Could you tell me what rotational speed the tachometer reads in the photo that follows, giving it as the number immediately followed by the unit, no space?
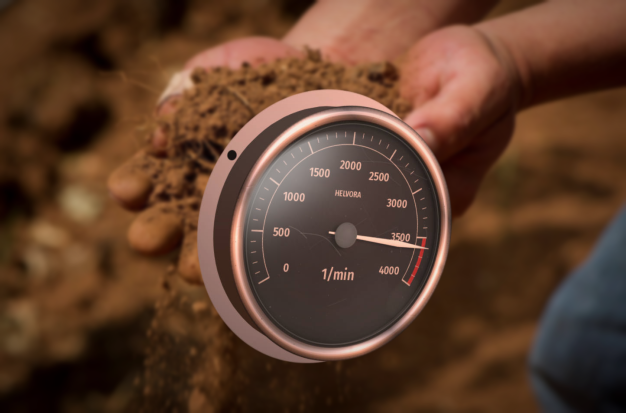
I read 3600rpm
